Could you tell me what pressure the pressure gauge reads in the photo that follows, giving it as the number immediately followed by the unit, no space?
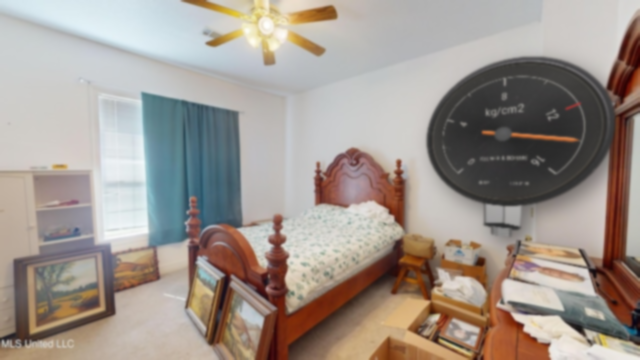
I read 14kg/cm²
